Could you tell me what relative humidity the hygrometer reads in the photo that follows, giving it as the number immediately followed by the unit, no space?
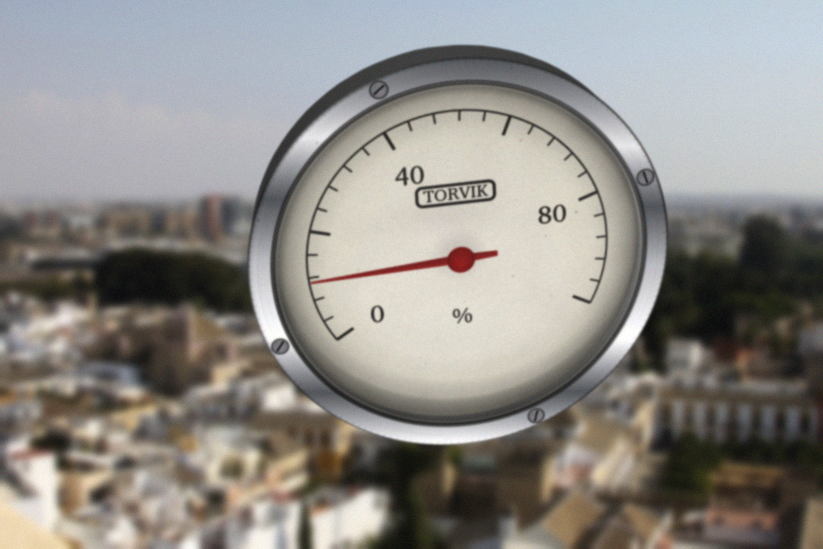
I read 12%
